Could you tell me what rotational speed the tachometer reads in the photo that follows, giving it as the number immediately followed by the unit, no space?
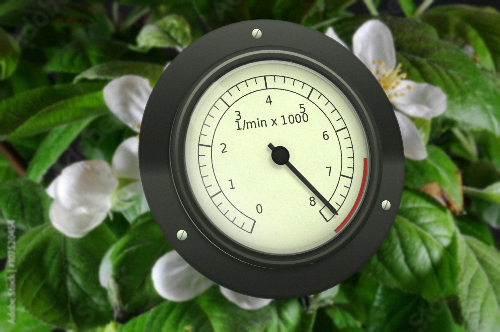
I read 7800rpm
